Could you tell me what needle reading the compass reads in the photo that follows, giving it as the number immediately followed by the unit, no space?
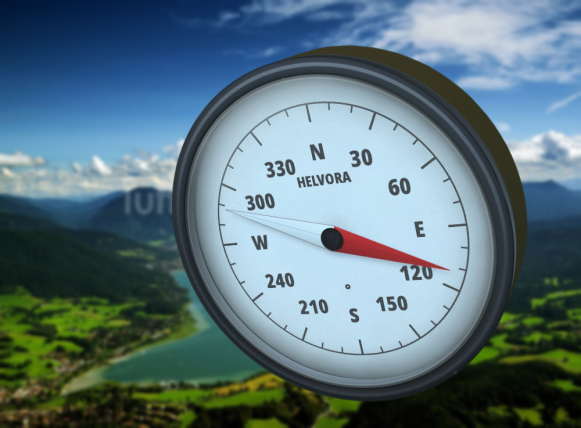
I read 110°
